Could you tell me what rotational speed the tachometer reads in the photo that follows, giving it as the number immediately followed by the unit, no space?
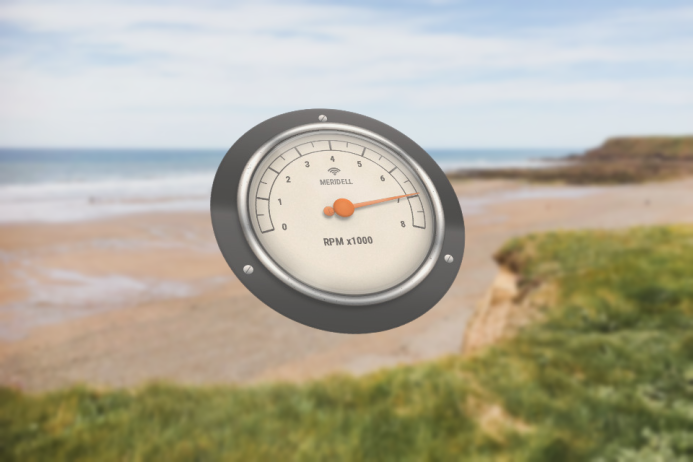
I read 7000rpm
